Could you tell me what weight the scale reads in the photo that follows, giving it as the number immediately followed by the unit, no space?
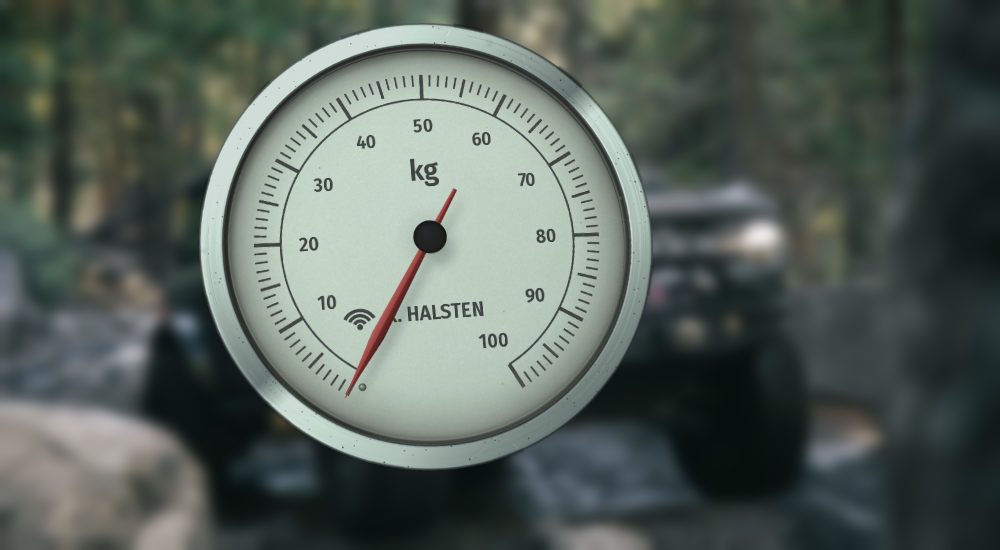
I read 0kg
